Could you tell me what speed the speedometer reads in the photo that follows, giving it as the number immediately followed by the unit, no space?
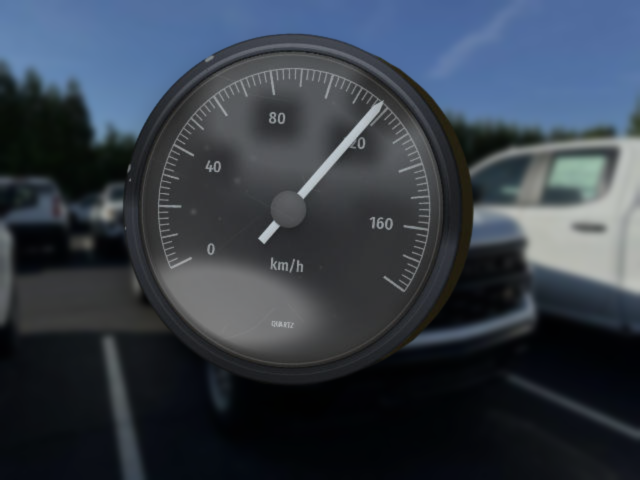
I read 118km/h
